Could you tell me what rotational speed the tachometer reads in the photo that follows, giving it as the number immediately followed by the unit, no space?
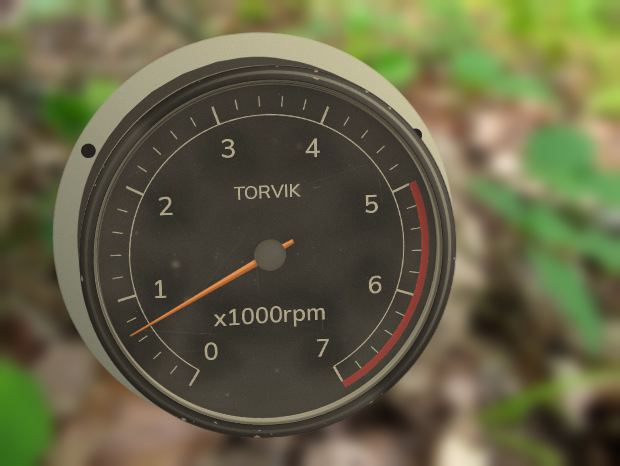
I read 700rpm
